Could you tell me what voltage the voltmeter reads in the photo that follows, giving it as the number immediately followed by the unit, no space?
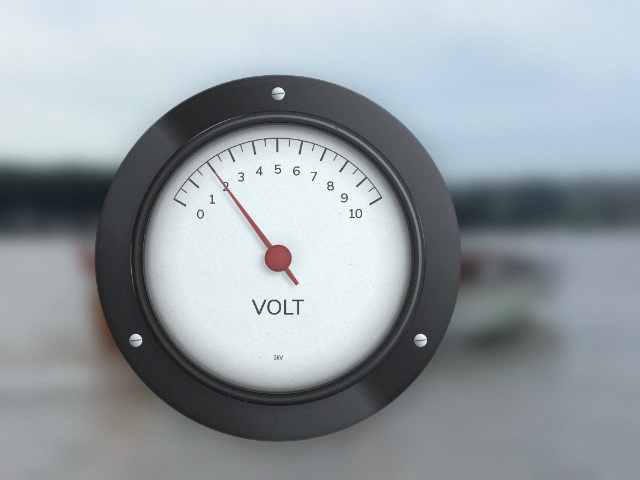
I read 2V
